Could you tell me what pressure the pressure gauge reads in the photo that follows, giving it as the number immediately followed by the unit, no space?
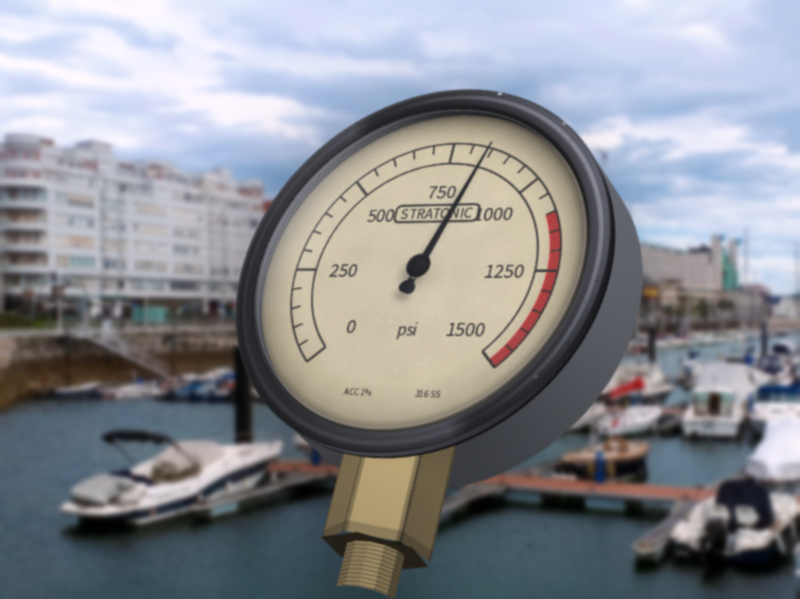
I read 850psi
